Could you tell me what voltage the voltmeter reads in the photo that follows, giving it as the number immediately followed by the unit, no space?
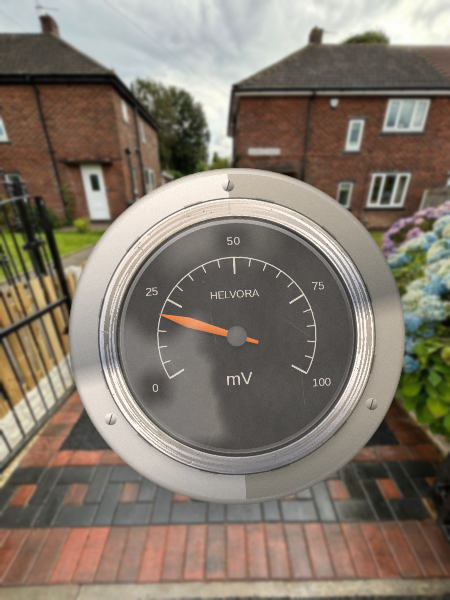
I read 20mV
